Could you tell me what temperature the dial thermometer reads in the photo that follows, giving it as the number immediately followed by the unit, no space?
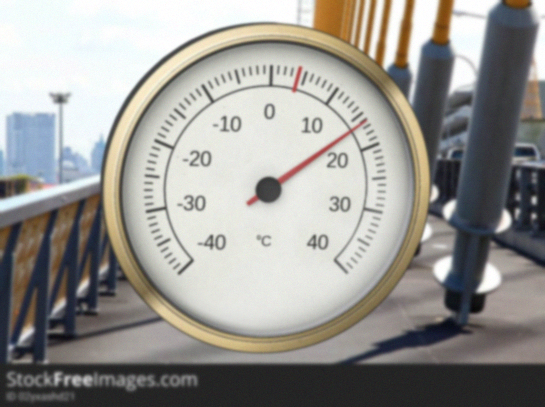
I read 16°C
